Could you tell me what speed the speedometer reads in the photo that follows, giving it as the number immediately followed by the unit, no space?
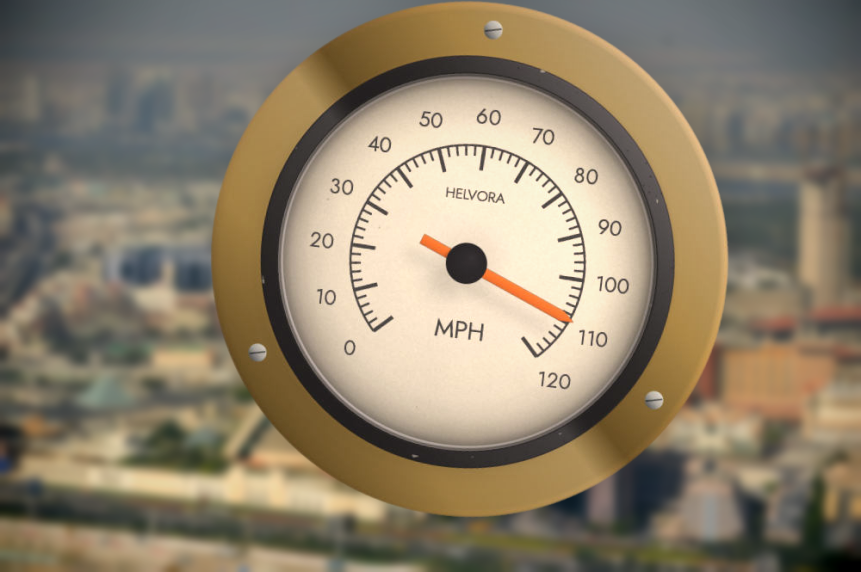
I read 109mph
